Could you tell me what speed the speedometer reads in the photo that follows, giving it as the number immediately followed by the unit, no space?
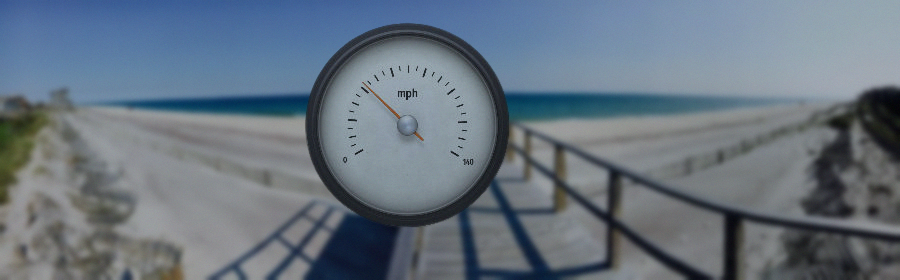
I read 42.5mph
